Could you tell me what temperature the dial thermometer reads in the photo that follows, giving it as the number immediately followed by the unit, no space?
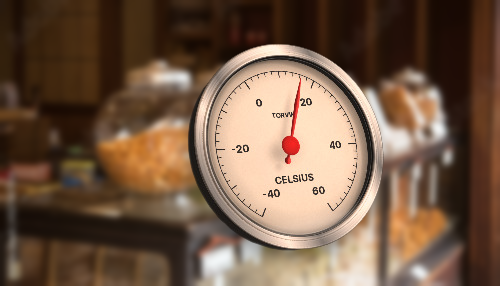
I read 16°C
